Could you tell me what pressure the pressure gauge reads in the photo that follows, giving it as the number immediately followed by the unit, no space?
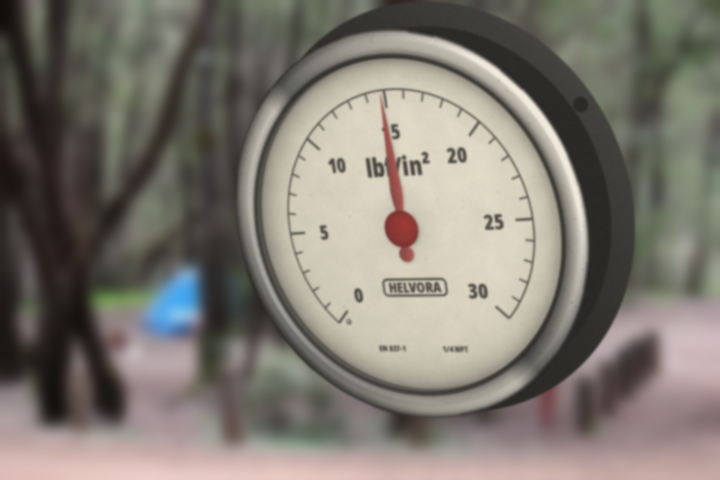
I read 15psi
